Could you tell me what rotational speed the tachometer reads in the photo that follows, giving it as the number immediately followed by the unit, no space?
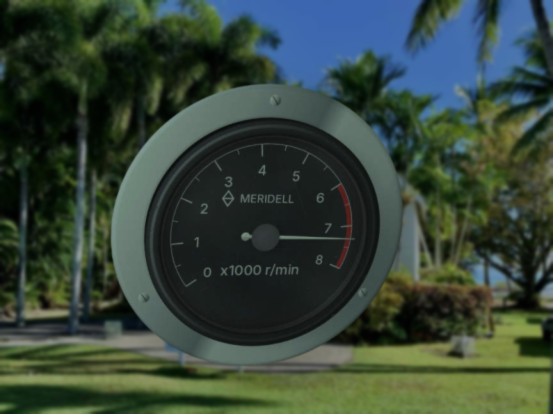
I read 7250rpm
